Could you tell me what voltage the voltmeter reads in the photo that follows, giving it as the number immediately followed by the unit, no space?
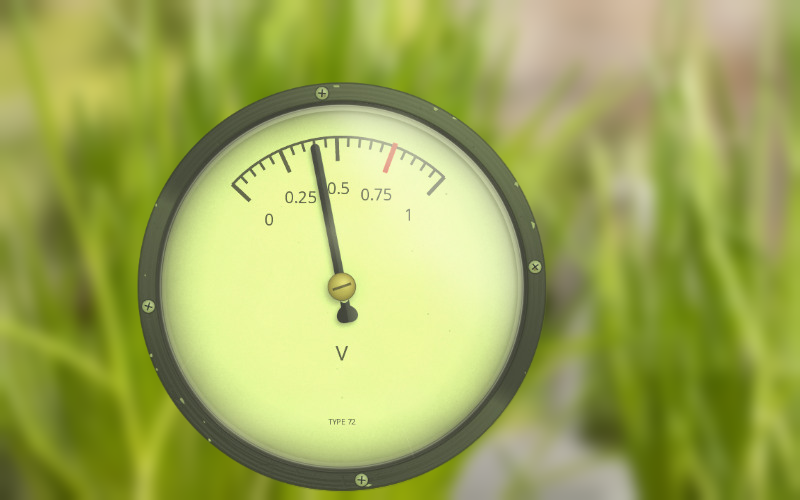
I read 0.4V
